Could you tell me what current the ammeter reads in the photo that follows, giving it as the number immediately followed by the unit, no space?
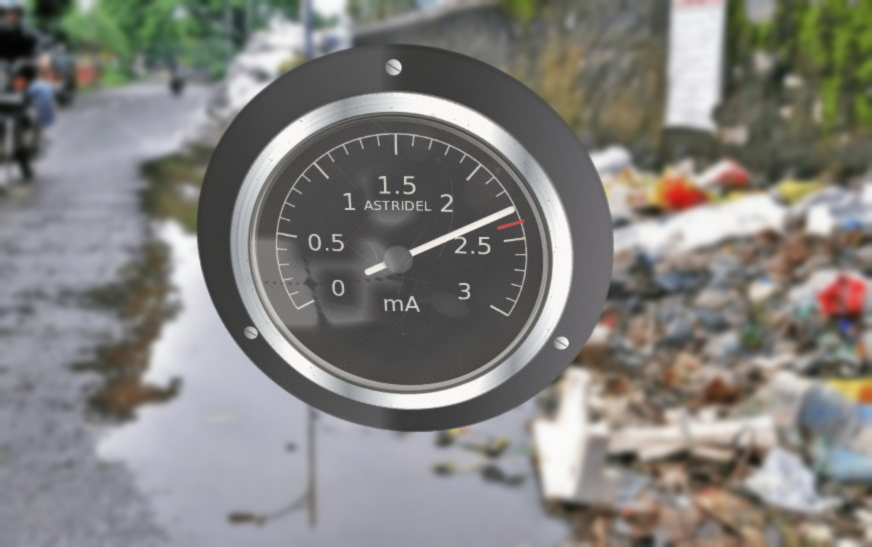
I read 2.3mA
